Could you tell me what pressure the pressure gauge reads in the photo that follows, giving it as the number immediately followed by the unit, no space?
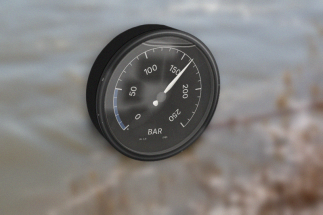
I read 160bar
